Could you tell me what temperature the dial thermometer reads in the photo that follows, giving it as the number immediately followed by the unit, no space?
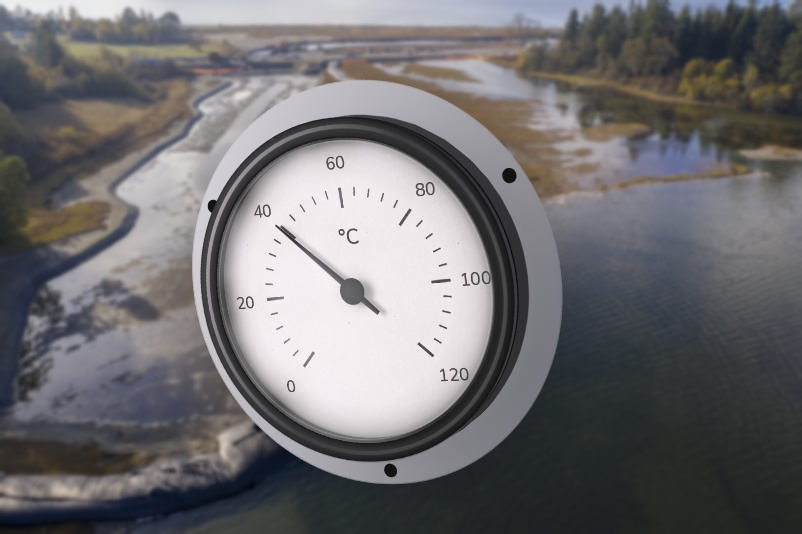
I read 40°C
